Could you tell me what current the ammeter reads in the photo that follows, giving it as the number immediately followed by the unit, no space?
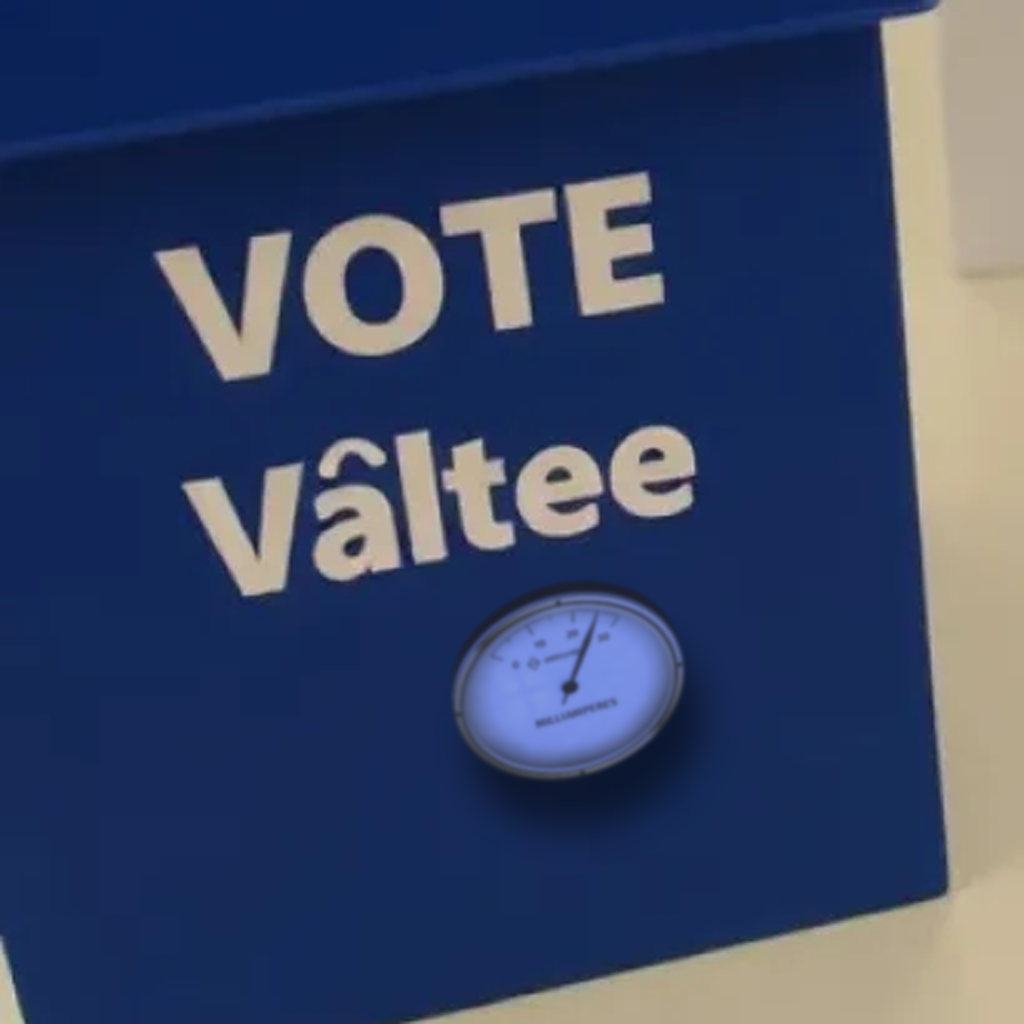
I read 25mA
